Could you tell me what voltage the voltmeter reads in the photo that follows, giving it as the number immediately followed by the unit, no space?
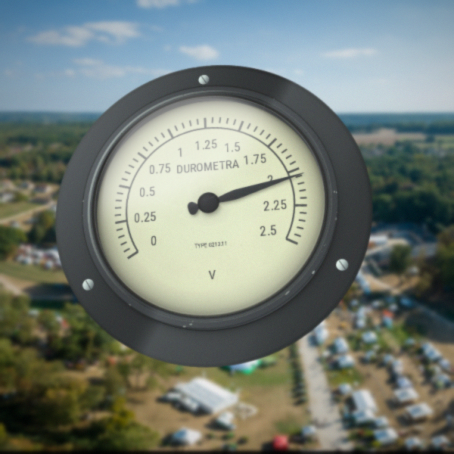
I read 2.05V
